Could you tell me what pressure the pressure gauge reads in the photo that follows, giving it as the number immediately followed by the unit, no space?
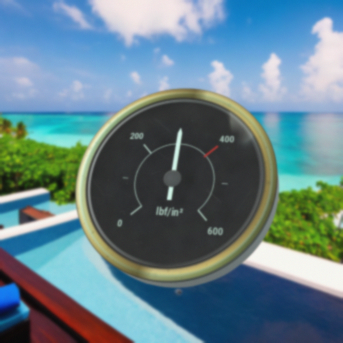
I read 300psi
